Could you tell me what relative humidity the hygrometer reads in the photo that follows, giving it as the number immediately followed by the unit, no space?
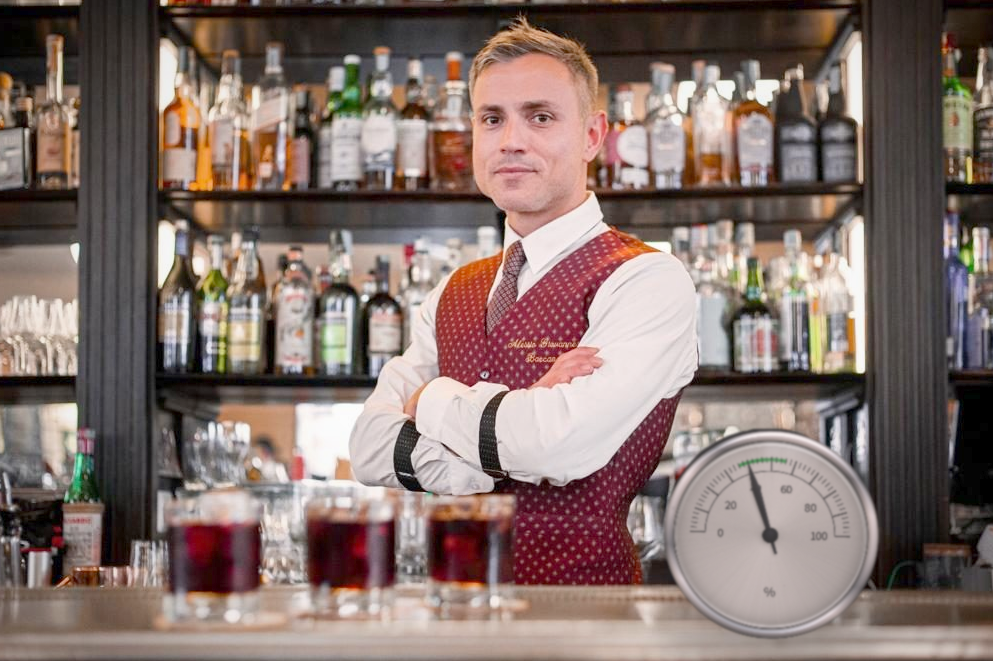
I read 40%
